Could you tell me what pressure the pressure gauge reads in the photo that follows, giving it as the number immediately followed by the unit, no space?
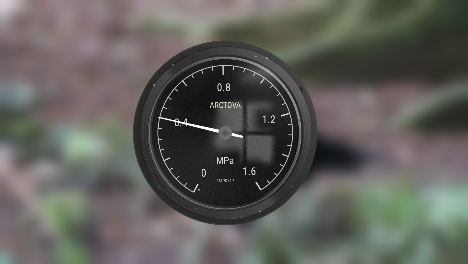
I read 0.4MPa
